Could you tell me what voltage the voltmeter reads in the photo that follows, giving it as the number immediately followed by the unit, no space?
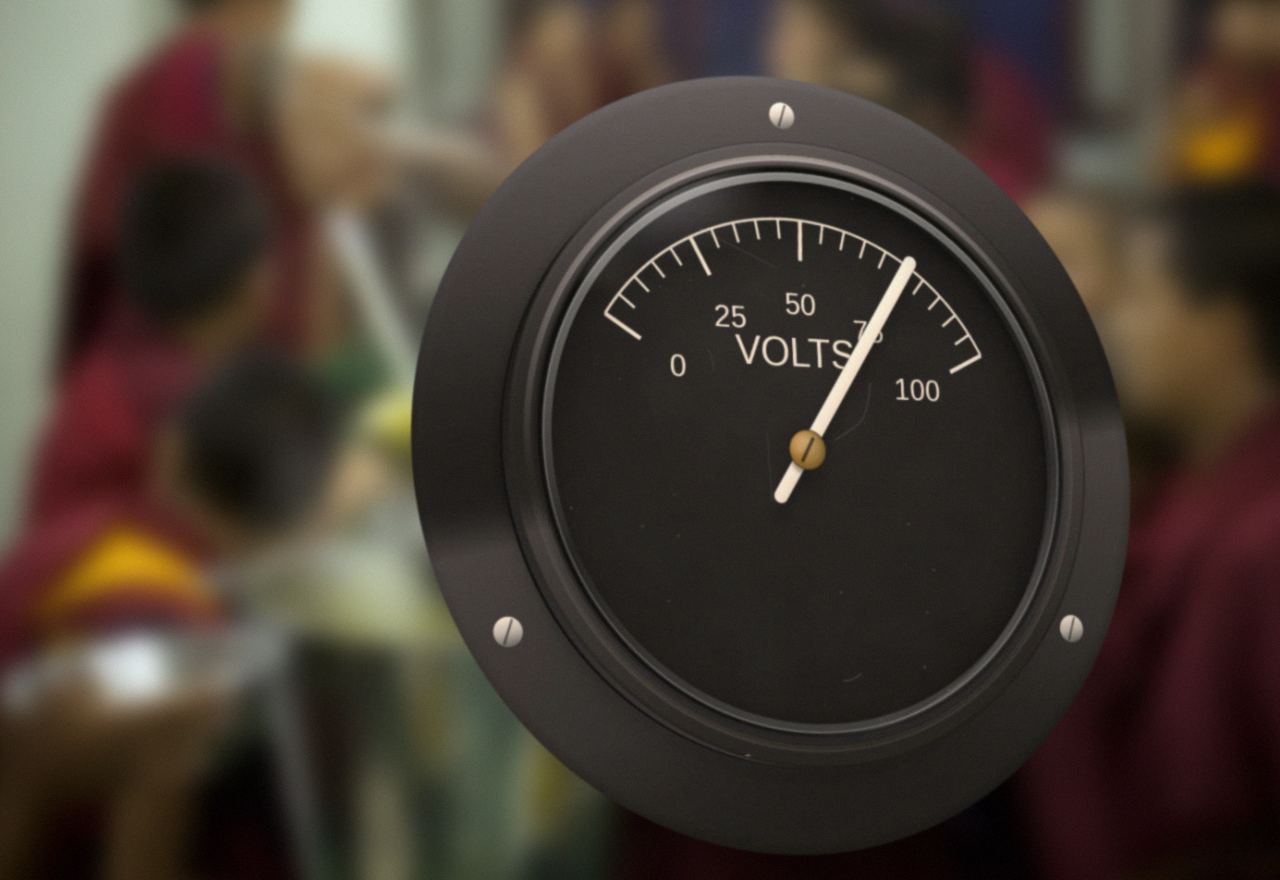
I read 75V
